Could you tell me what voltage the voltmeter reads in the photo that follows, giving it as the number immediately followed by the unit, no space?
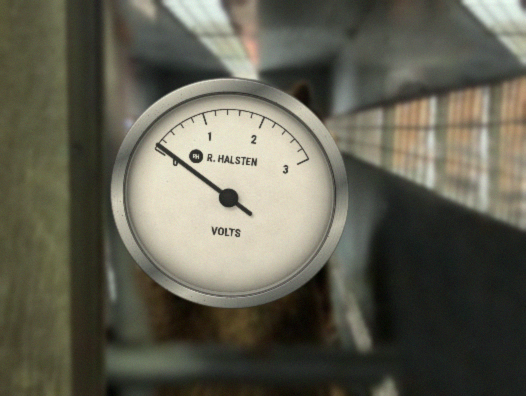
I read 0.1V
